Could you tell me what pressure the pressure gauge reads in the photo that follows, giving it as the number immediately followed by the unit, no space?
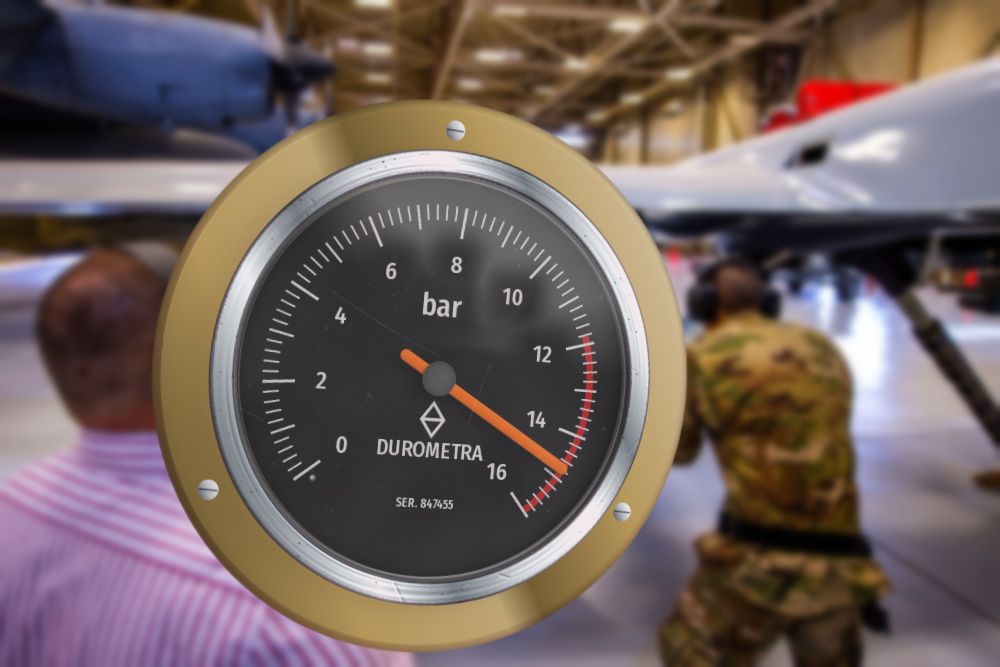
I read 14.8bar
